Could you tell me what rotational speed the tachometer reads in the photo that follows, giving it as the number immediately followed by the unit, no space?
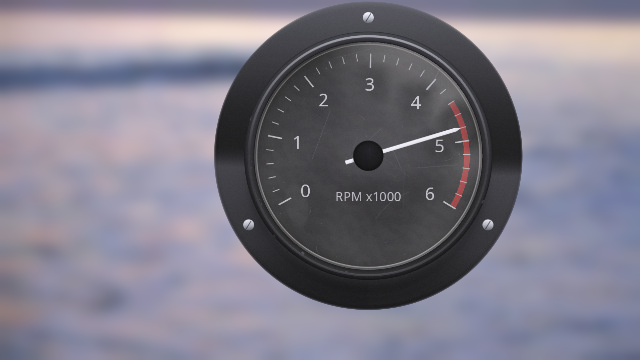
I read 4800rpm
